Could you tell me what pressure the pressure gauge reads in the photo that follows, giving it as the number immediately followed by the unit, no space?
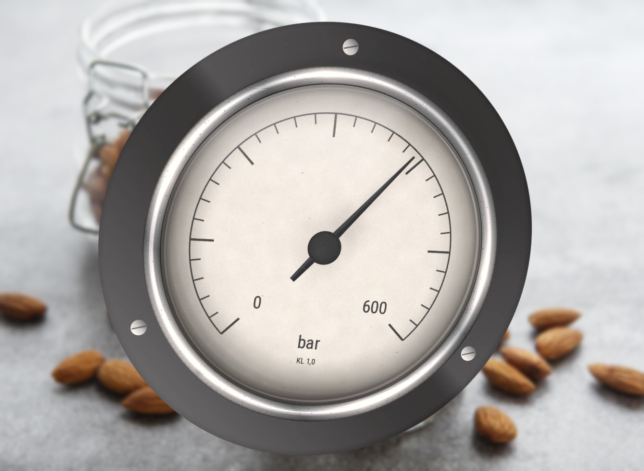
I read 390bar
